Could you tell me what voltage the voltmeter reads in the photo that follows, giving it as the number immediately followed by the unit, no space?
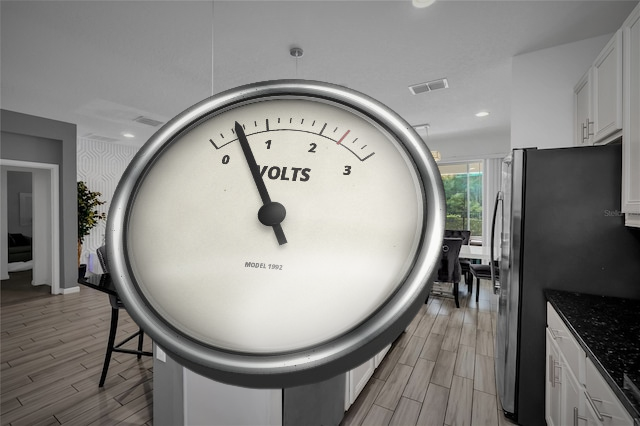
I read 0.5V
